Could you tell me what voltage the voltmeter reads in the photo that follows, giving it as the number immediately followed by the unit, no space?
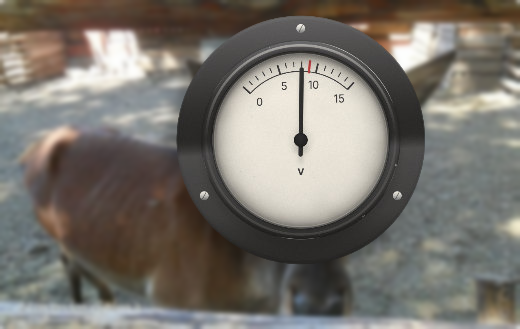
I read 8V
